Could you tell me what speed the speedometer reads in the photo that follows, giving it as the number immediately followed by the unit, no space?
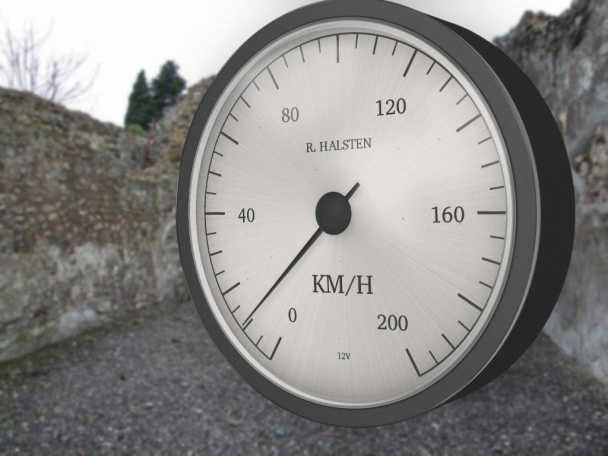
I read 10km/h
